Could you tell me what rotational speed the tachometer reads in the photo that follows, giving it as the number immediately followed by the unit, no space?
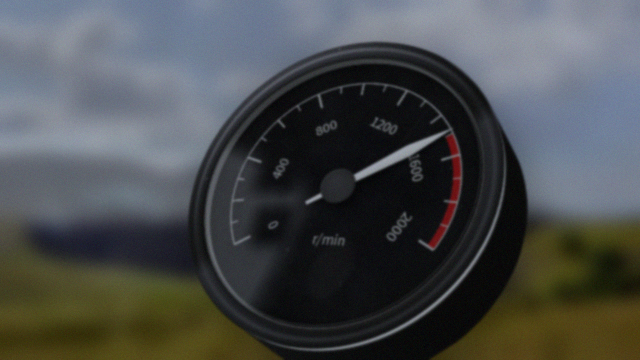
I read 1500rpm
